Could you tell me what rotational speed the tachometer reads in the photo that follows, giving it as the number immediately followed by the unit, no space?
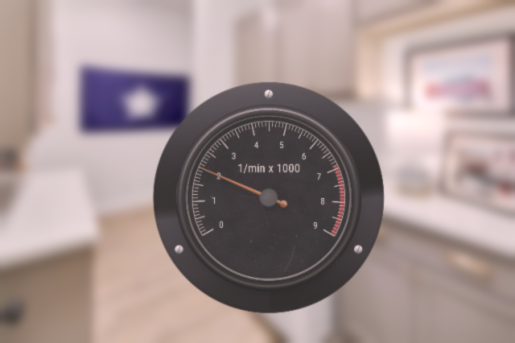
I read 2000rpm
